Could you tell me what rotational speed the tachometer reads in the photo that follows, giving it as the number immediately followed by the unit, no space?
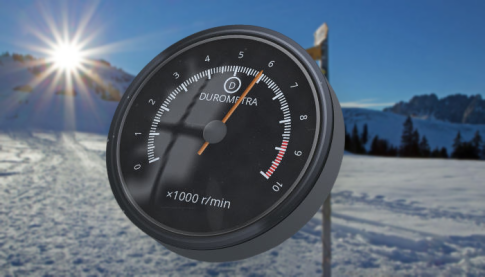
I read 6000rpm
